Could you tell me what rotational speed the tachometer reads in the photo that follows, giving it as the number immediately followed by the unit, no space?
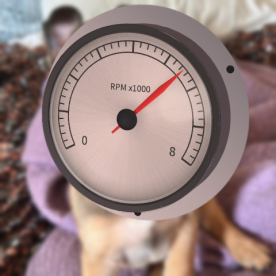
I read 5500rpm
